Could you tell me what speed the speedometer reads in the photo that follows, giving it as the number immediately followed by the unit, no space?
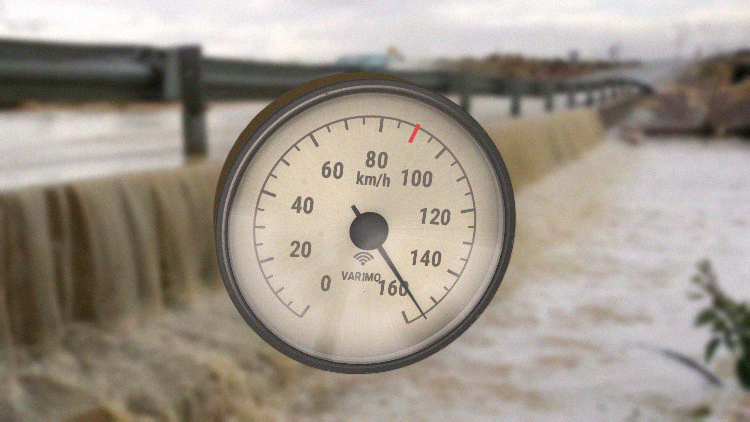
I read 155km/h
